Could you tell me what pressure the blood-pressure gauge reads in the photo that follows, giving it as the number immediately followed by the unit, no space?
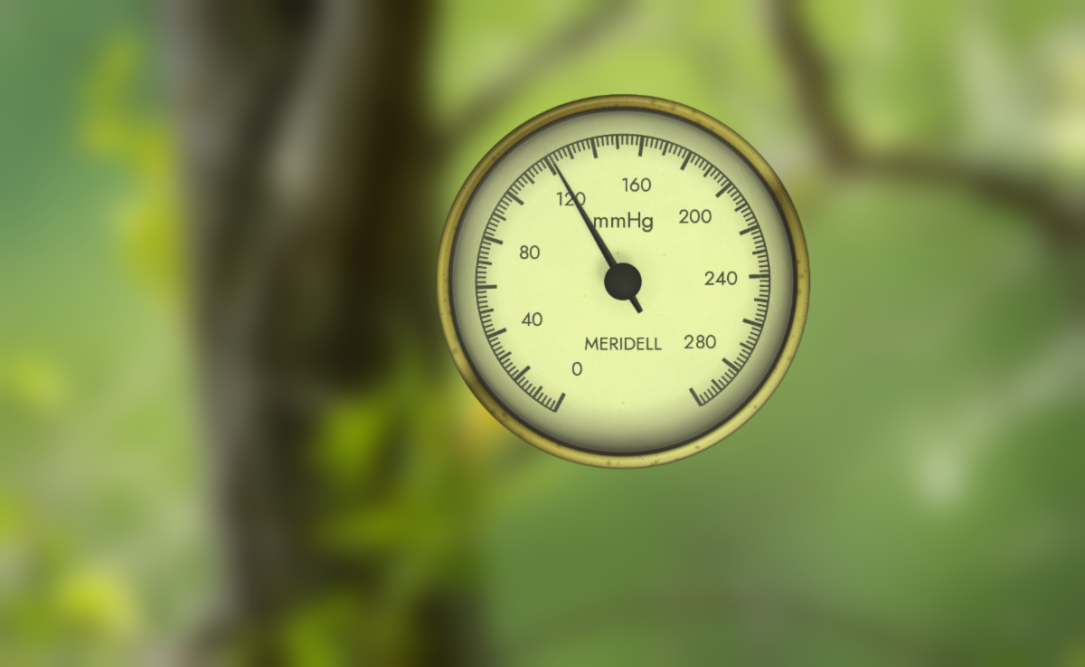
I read 122mmHg
